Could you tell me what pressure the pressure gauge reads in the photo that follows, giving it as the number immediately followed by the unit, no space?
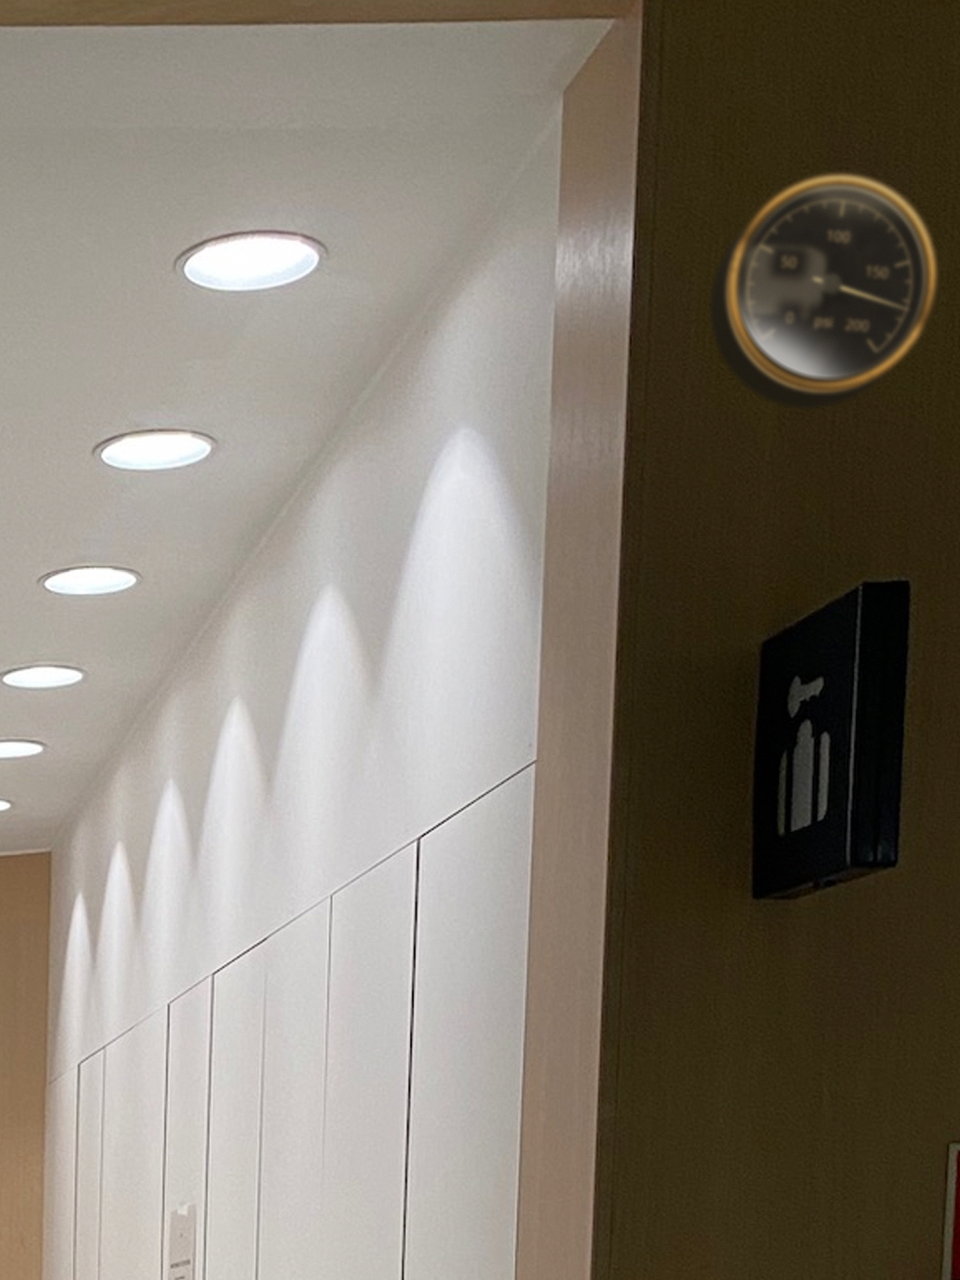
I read 175psi
